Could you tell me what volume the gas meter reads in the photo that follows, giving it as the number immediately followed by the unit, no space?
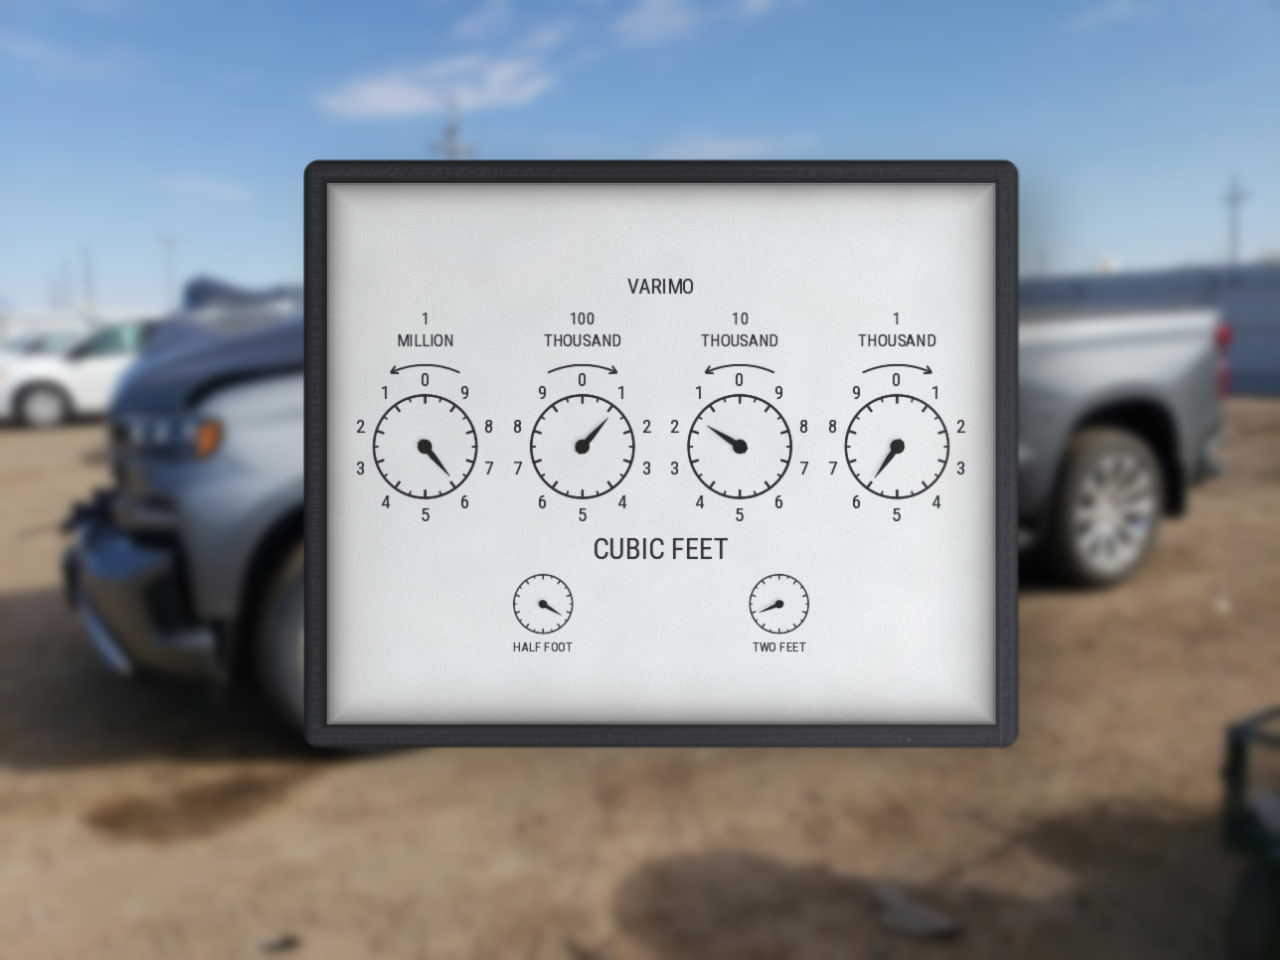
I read 611600ft³
